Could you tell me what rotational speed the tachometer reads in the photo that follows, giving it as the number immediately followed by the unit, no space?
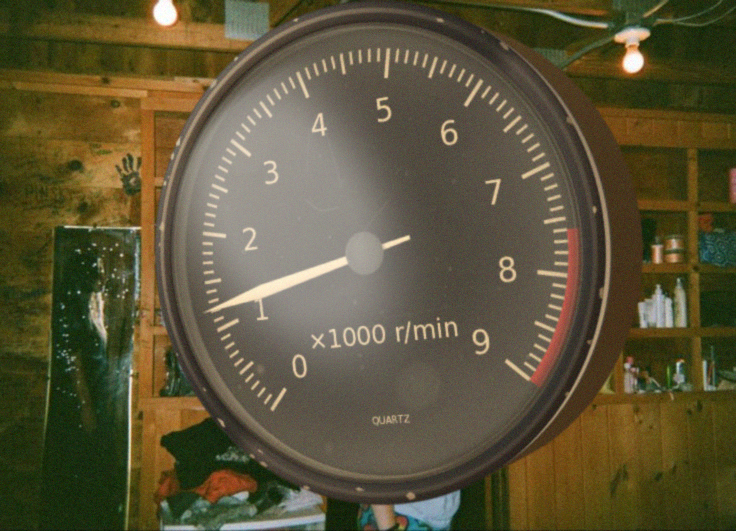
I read 1200rpm
